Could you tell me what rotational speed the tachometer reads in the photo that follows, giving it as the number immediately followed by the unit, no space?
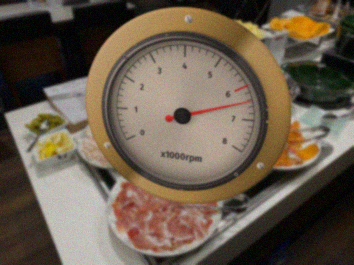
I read 6400rpm
